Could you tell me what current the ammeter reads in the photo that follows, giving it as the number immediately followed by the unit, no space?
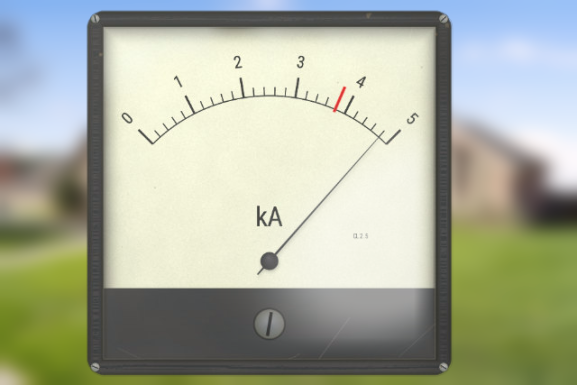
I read 4.8kA
